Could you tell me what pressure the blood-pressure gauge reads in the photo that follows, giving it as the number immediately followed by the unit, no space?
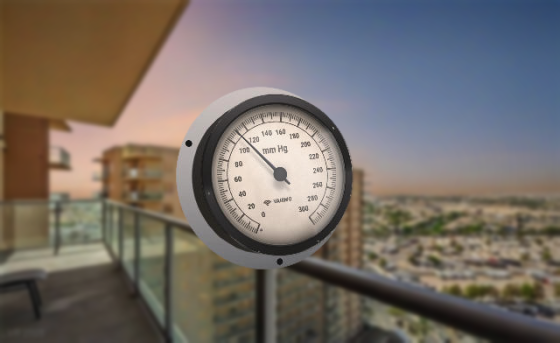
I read 110mmHg
